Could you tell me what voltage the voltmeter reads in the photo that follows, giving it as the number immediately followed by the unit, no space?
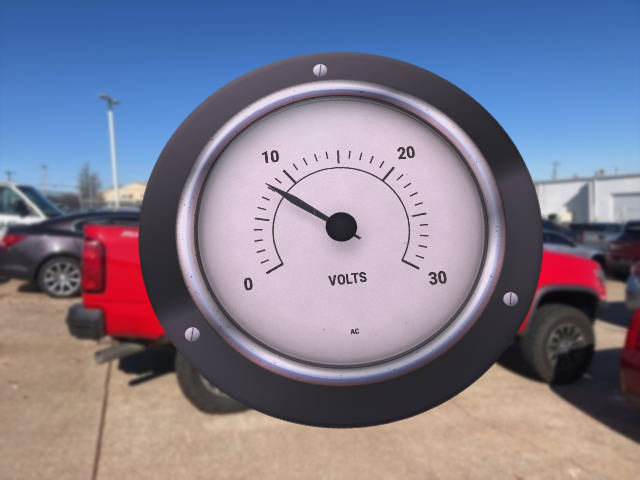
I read 8V
